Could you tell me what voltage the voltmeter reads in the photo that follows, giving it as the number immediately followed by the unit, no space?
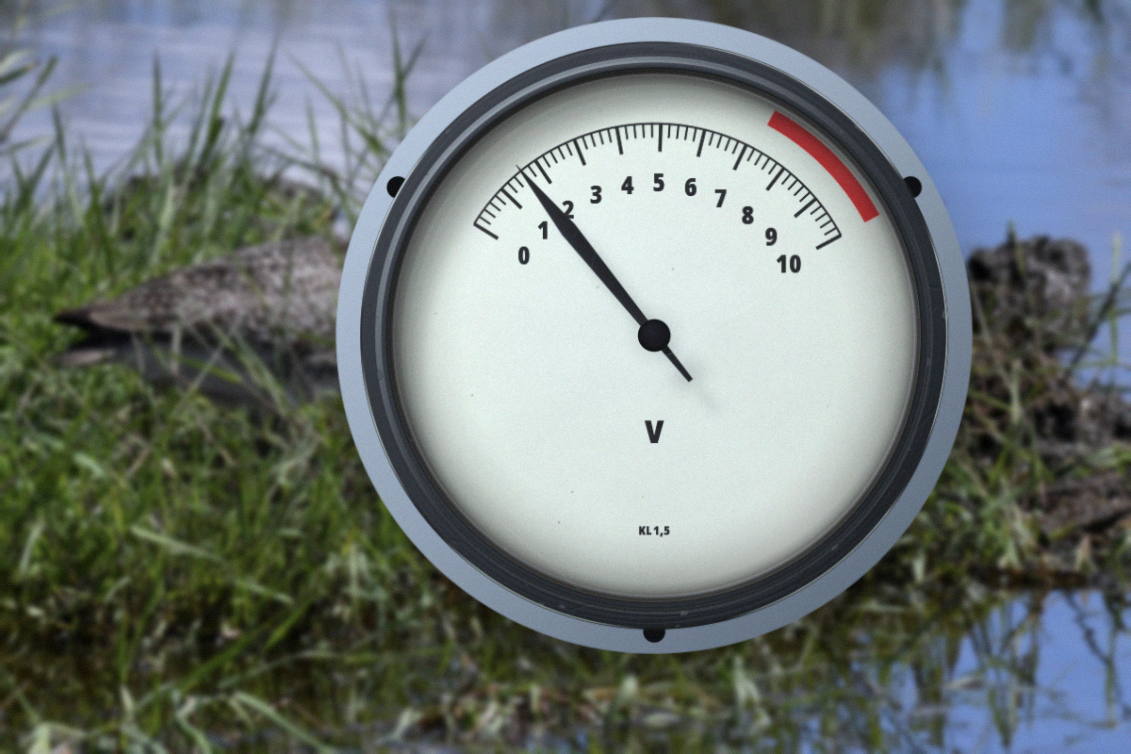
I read 1.6V
